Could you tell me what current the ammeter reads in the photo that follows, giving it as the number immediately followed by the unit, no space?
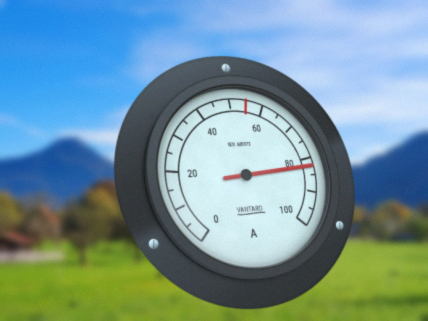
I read 82.5A
